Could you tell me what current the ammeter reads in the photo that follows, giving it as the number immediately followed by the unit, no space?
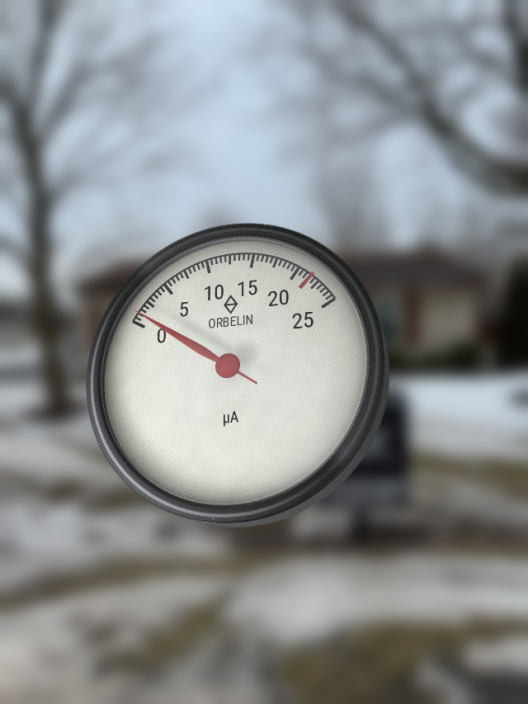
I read 1µA
